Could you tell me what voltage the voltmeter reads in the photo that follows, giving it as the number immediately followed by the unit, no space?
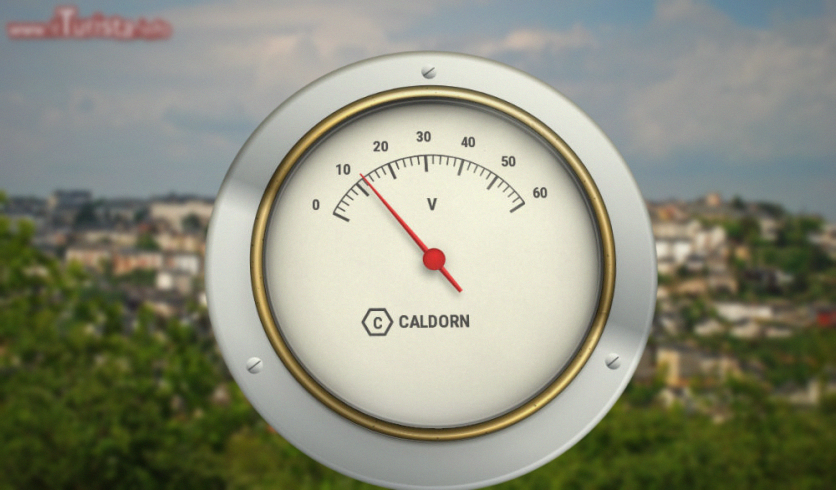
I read 12V
